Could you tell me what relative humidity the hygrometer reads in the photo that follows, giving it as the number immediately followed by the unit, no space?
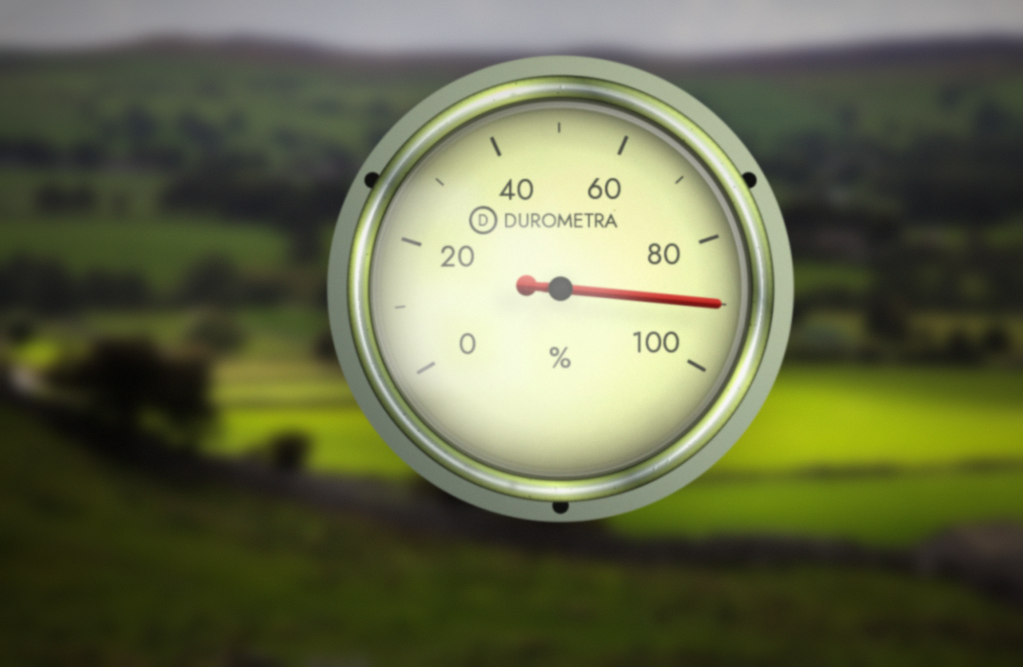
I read 90%
